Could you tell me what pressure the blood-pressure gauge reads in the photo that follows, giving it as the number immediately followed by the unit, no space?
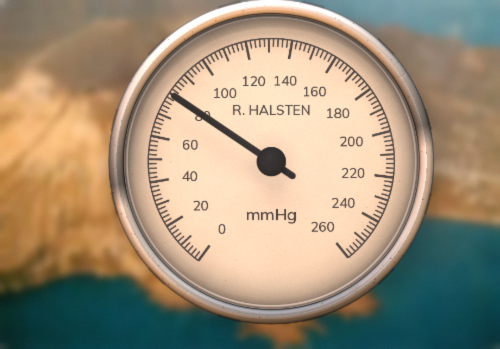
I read 80mmHg
